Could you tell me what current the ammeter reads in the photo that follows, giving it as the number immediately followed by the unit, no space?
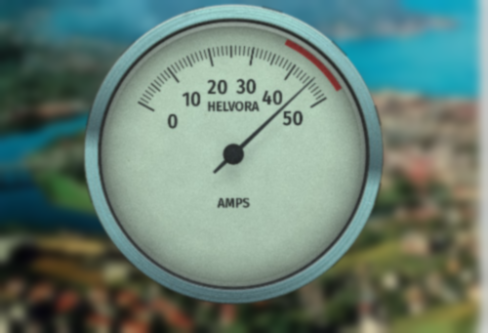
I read 45A
